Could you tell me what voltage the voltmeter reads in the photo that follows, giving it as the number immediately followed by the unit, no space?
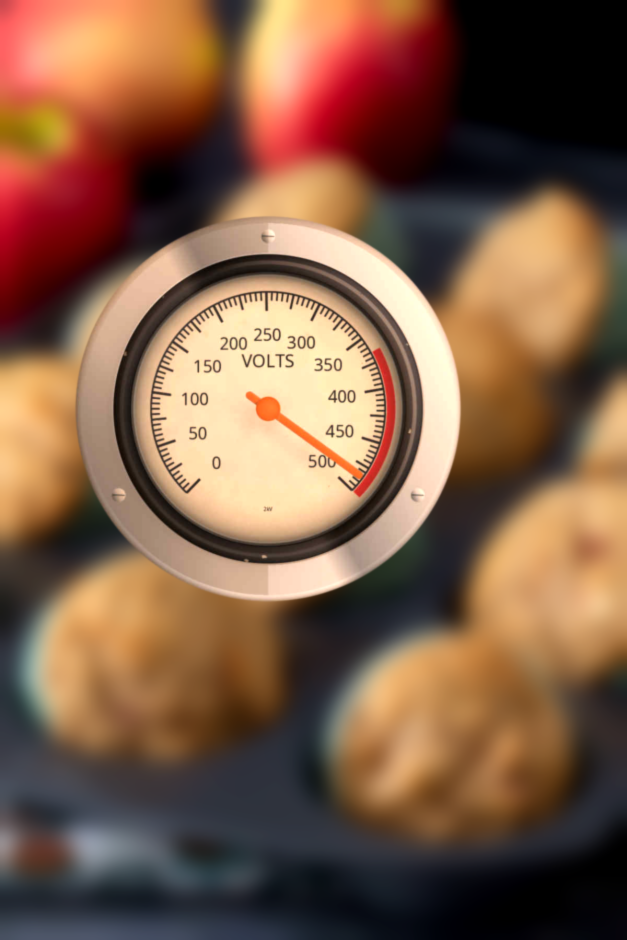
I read 485V
